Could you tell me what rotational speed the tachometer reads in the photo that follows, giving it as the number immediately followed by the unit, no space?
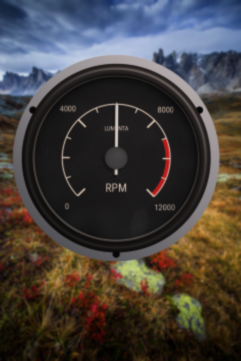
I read 6000rpm
